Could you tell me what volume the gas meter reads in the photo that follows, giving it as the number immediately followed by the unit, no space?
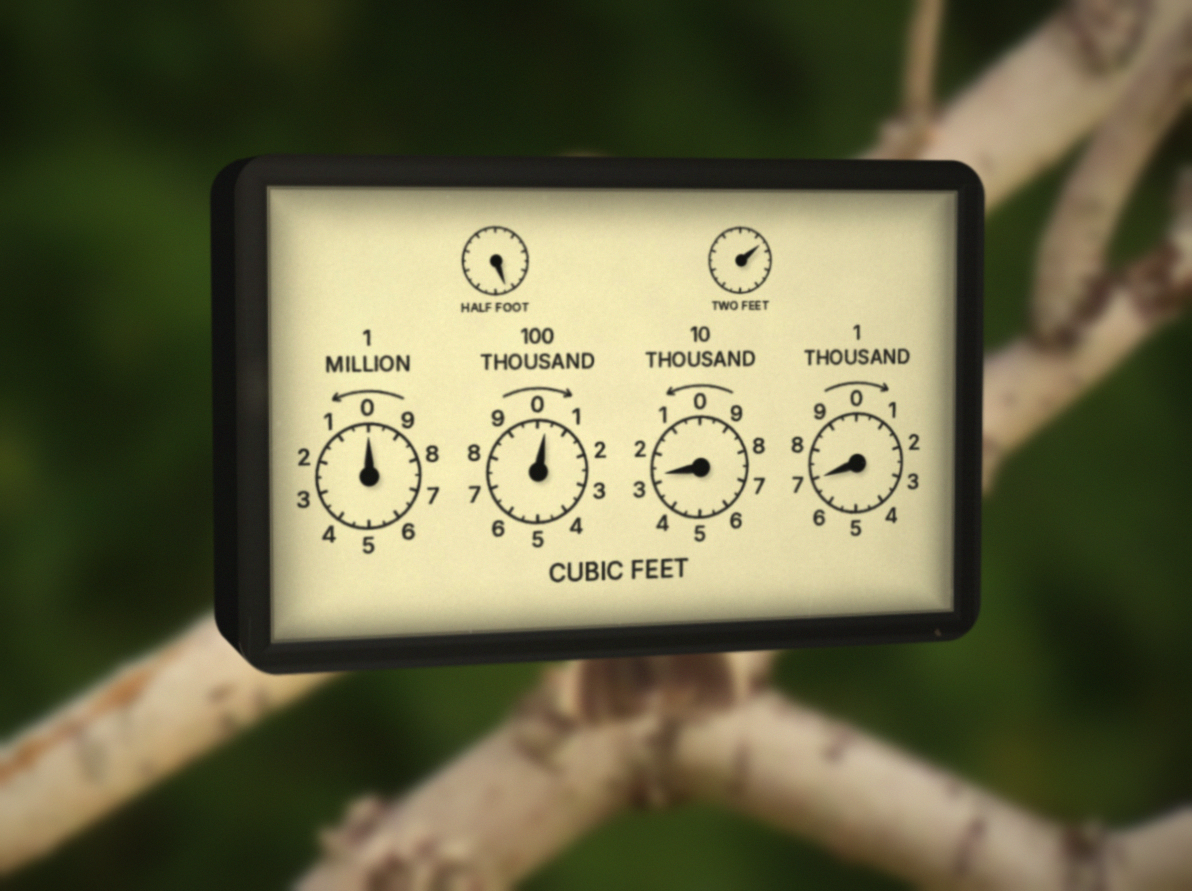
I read 2700ft³
